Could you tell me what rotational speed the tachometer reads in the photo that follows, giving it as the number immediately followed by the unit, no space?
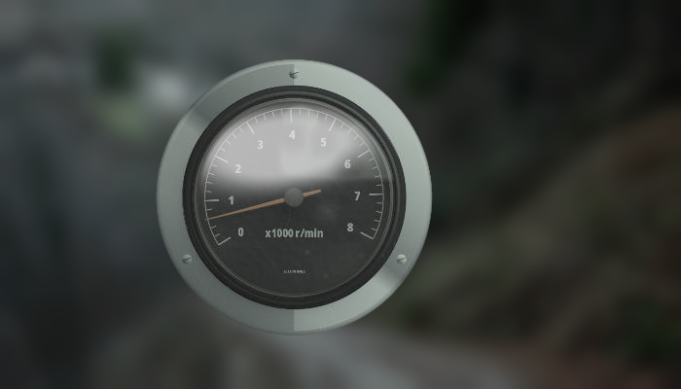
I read 600rpm
